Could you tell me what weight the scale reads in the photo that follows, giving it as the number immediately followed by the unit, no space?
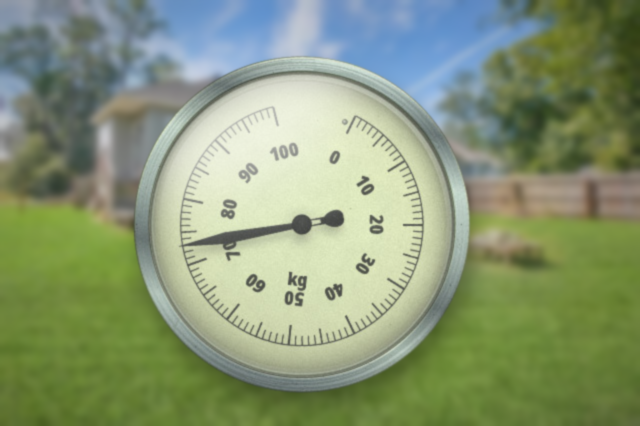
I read 73kg
